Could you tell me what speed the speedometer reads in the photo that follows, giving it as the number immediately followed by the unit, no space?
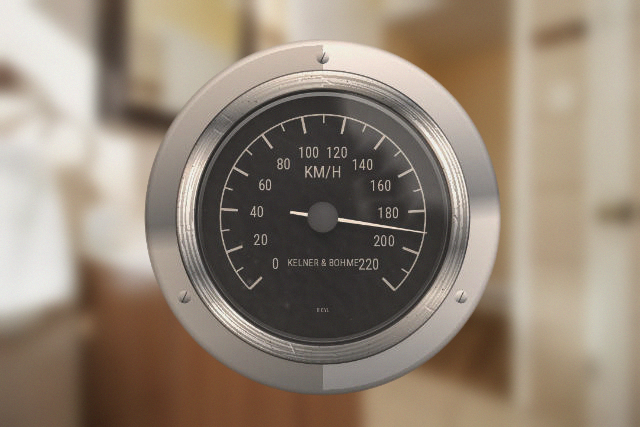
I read 190km/h
